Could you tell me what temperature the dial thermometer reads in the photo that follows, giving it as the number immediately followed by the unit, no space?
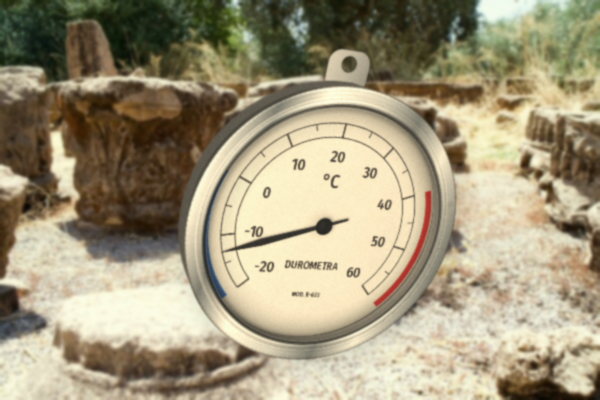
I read -12.5°C
